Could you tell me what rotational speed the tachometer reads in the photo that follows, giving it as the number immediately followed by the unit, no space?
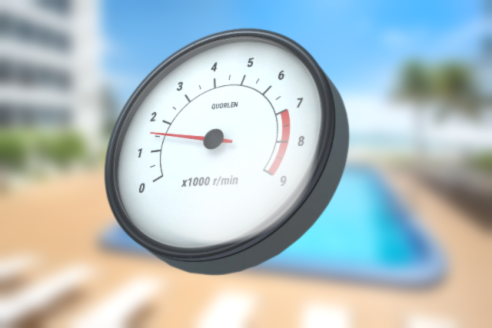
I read 1500rpm
